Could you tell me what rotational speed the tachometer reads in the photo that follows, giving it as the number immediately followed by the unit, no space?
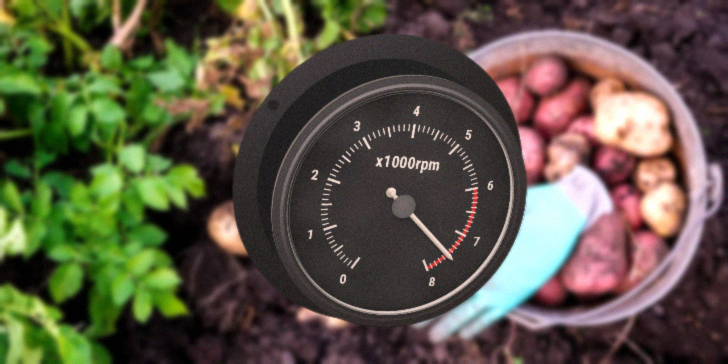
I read 7500rpm
